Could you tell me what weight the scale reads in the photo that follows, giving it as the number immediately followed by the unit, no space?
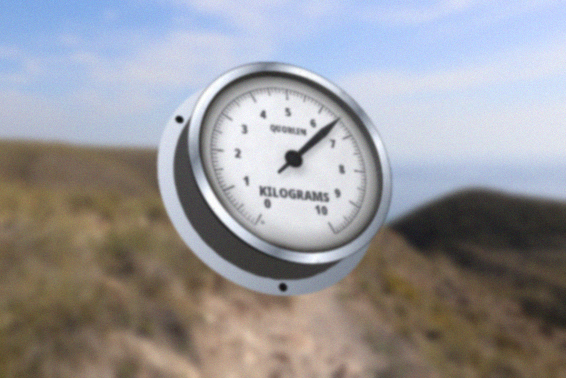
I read 6.5kg
